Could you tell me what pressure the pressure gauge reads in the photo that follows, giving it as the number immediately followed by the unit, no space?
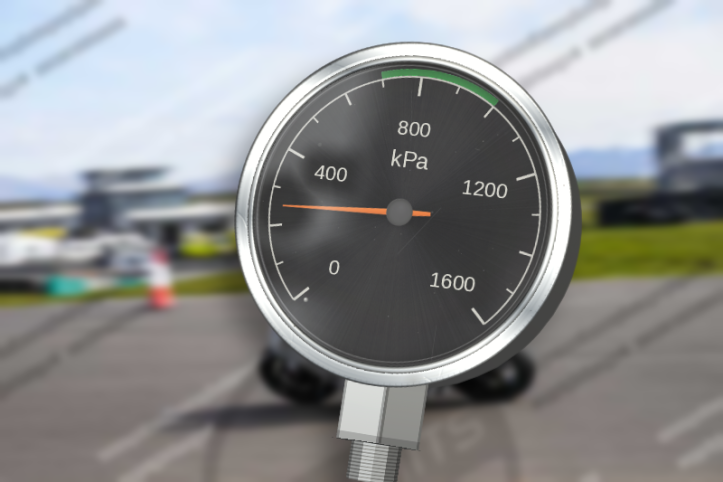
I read 250kPa
